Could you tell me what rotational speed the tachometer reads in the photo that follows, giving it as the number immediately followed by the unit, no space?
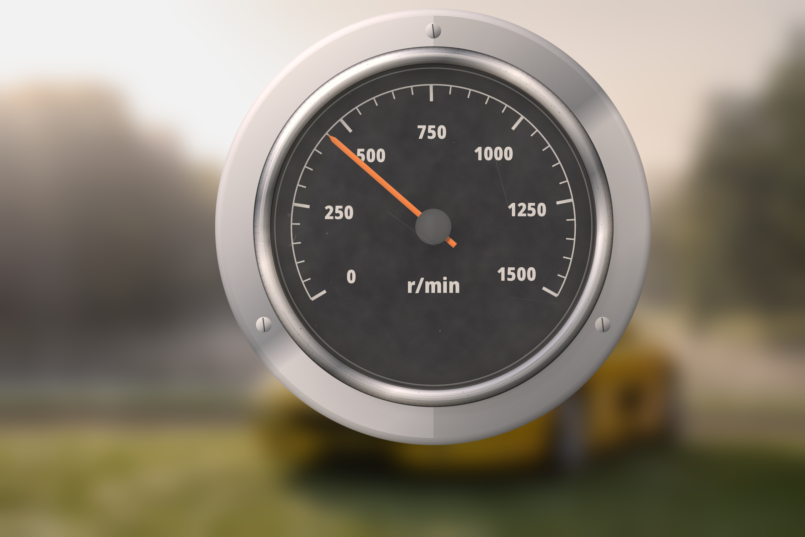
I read 450rpm
